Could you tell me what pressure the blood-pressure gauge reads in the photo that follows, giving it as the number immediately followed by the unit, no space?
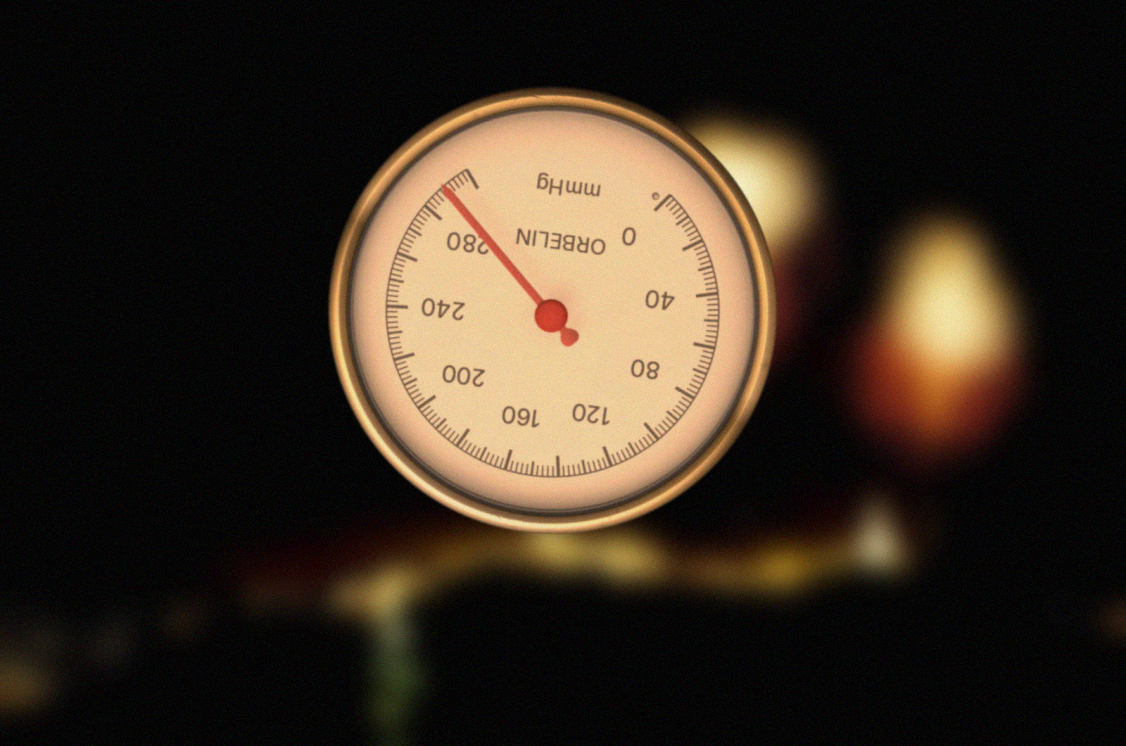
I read 290mmHg
